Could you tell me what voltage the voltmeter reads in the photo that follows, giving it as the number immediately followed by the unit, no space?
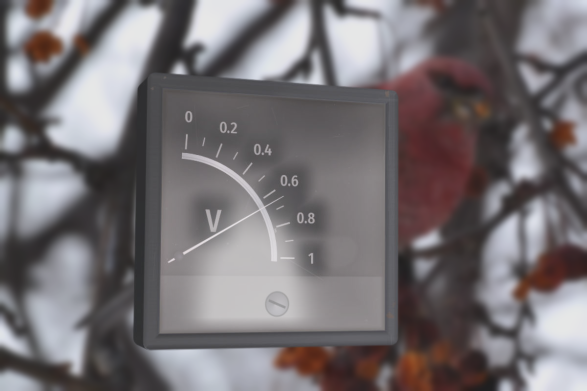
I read 0.65V
